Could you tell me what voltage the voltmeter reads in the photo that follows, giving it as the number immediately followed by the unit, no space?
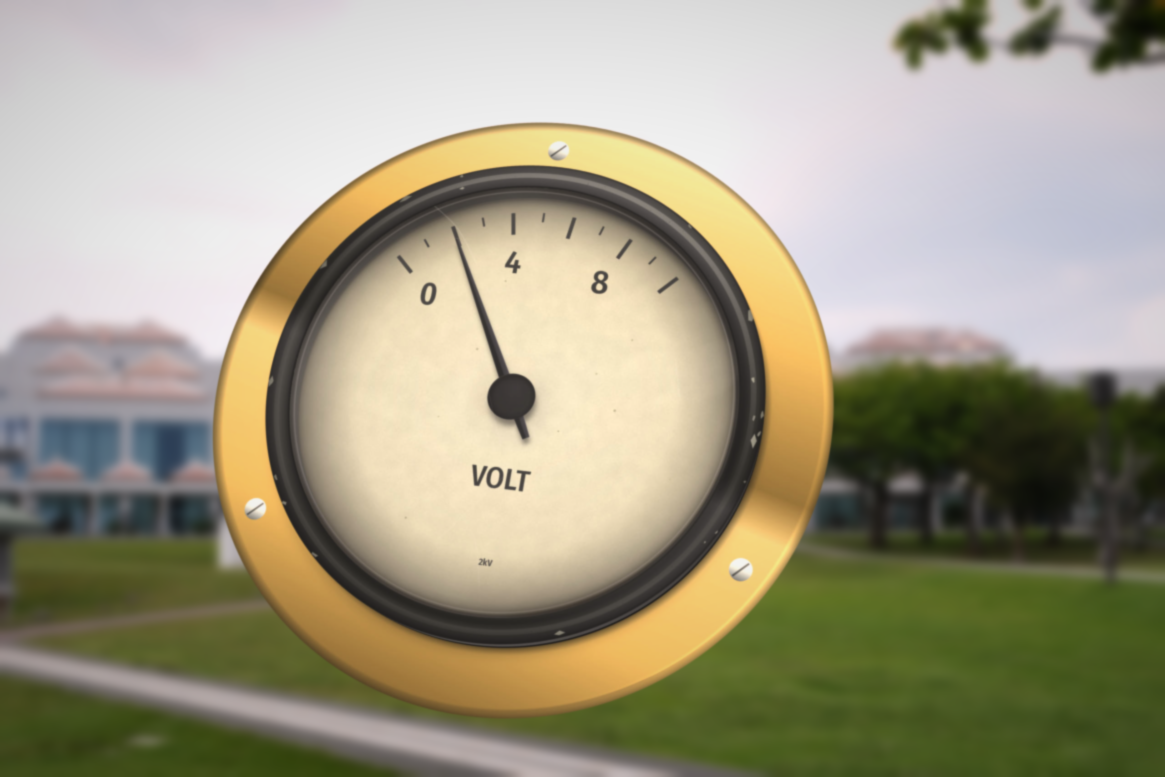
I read 2V
